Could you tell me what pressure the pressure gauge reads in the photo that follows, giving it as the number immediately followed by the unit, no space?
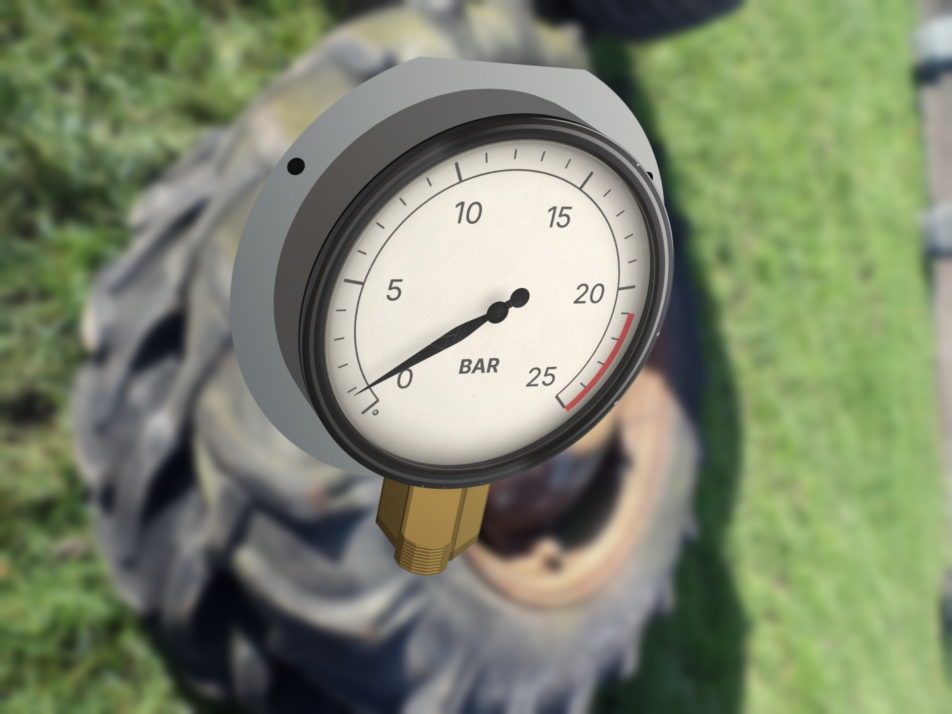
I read 1bar
